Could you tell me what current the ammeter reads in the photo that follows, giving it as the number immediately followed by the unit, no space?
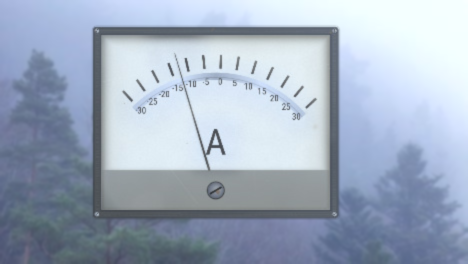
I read -12.5A
